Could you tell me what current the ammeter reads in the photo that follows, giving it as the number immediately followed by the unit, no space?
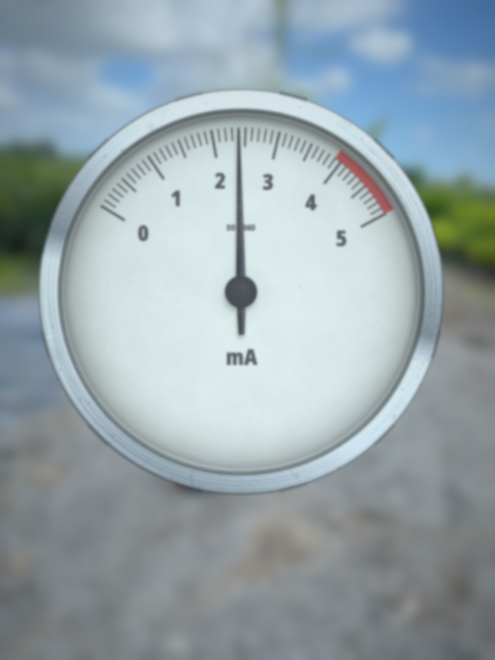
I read 2.4mA
